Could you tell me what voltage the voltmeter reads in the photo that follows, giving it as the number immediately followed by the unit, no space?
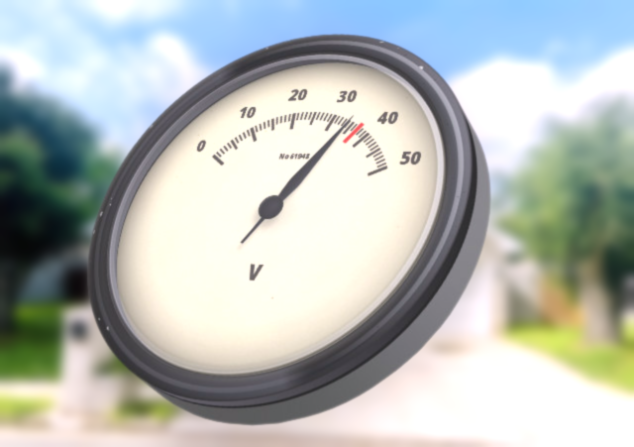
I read 35V
